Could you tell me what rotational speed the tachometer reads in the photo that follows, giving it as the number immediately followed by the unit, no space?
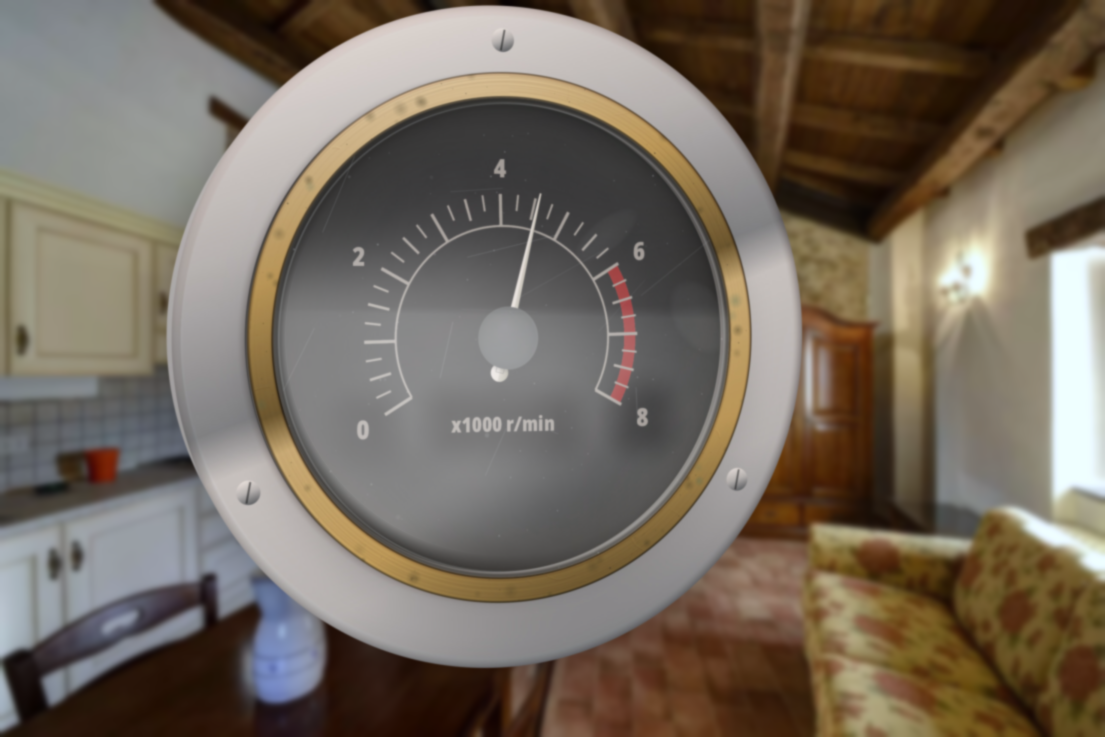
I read 4500rpm
